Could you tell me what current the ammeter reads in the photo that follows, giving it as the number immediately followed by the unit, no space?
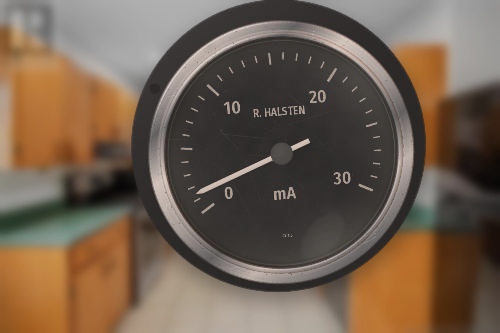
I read 1.5mA
